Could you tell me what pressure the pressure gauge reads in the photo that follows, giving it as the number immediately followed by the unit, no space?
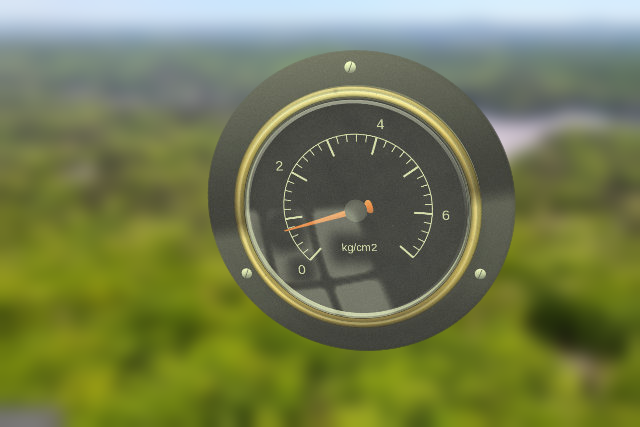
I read 0.8kg/cm²
